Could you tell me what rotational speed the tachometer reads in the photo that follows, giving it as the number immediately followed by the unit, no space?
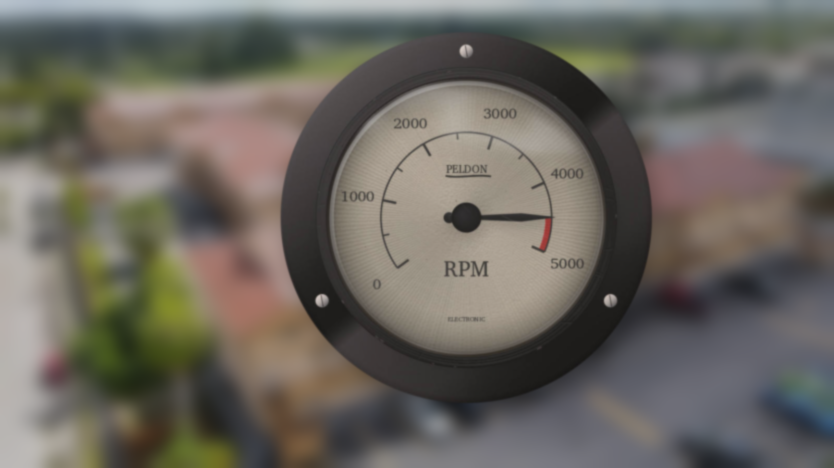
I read 4500rpm
